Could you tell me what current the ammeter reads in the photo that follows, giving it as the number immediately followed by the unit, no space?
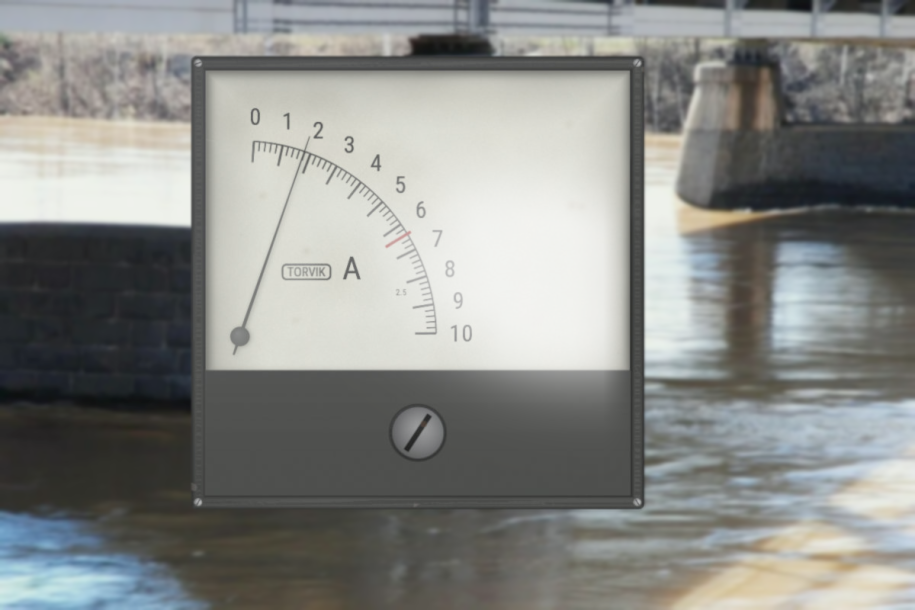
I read 1.8A
